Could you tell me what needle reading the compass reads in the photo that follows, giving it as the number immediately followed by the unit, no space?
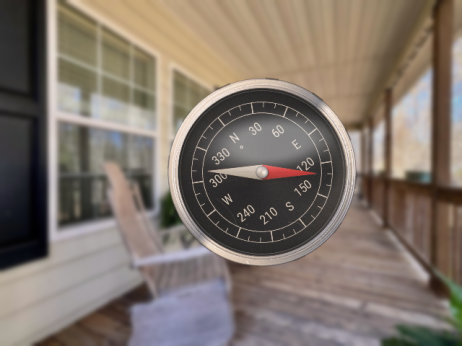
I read 130°
